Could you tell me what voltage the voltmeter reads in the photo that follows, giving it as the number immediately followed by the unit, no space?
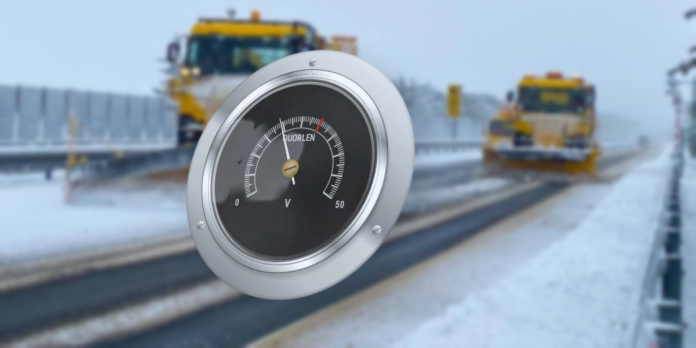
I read 20V
